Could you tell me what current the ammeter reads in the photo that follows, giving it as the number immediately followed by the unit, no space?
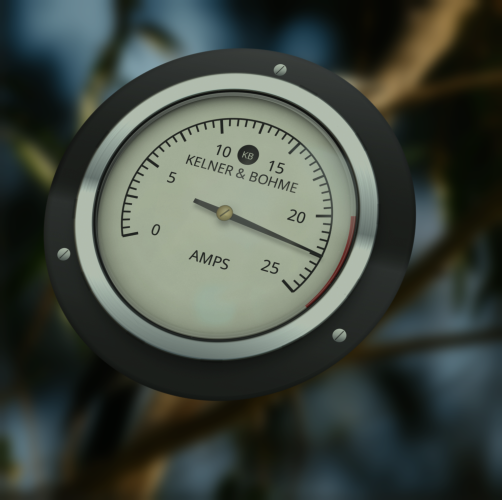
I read 22.5A
